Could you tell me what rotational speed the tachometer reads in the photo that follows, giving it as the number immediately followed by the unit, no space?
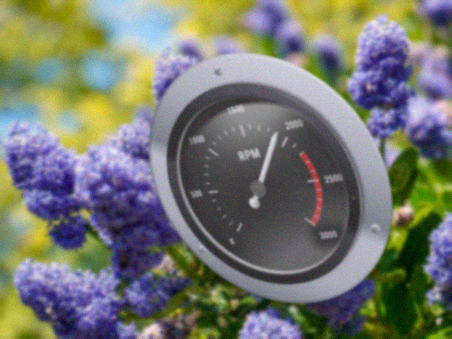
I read 1900rpm
